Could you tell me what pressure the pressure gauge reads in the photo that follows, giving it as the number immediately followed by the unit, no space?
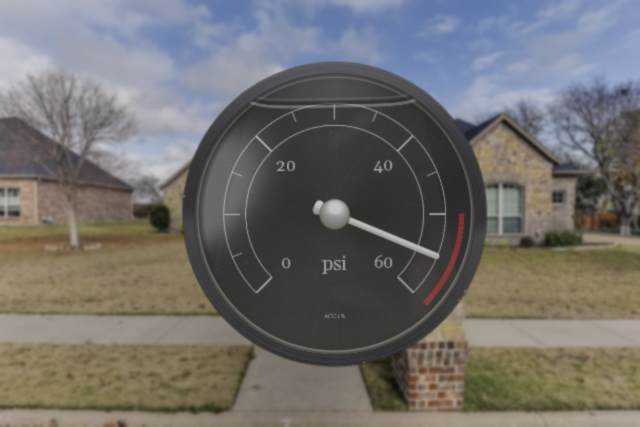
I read 55psi
